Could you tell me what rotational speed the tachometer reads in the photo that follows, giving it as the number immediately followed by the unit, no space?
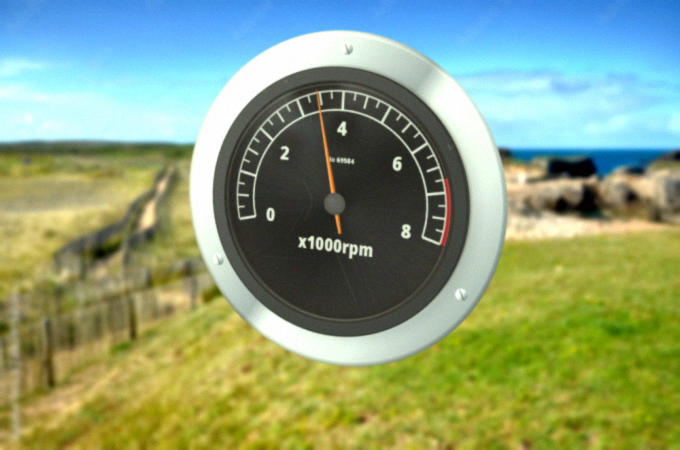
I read 3500rpm
